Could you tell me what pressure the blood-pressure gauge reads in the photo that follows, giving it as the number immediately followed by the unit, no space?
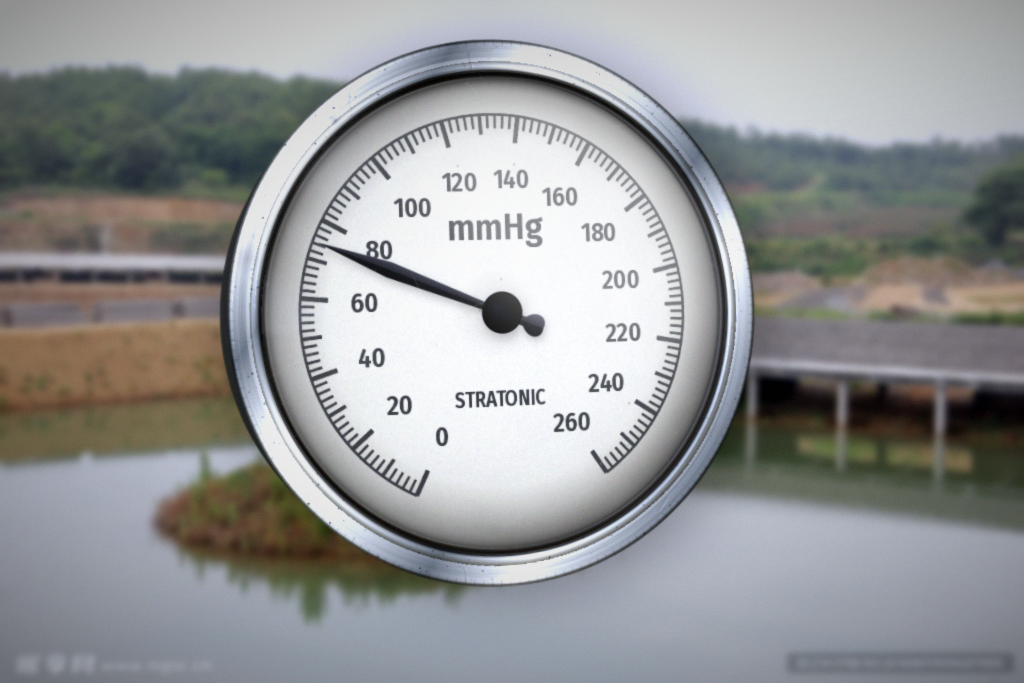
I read 74mmHg
